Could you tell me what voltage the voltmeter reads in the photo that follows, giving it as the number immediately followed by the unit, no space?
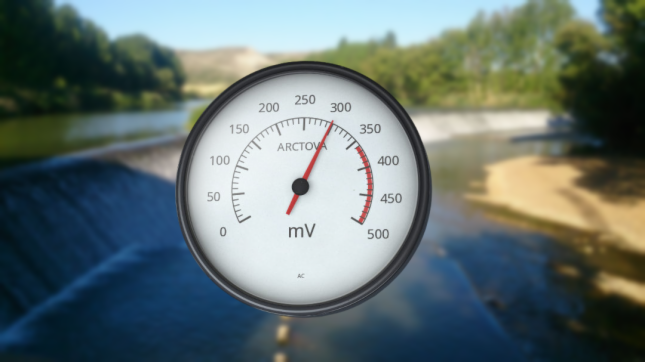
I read 300mV
